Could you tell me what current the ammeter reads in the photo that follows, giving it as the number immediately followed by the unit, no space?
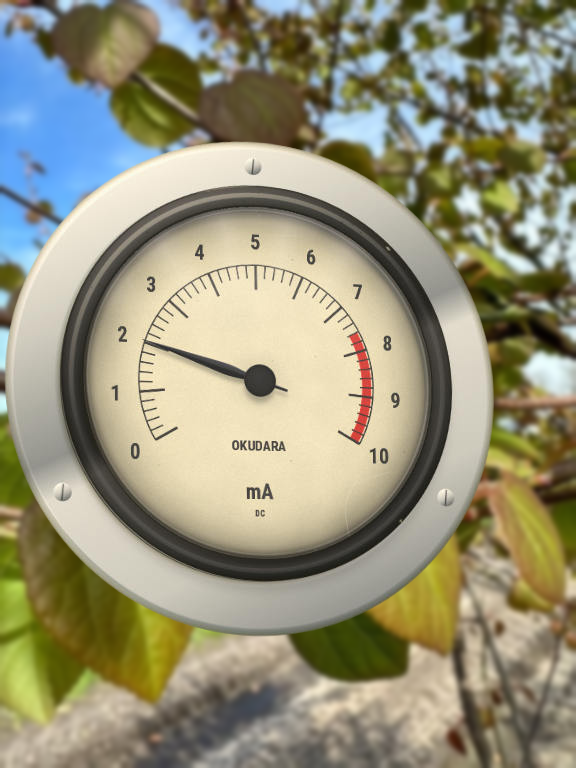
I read 2mA
